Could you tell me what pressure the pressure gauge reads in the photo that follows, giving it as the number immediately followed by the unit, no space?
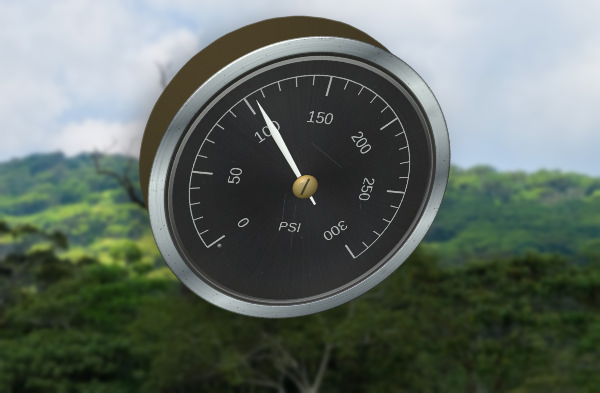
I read 105psi
